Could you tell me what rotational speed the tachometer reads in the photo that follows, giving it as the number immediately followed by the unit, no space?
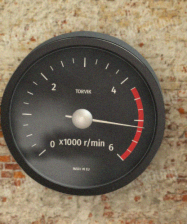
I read 5125rpm
